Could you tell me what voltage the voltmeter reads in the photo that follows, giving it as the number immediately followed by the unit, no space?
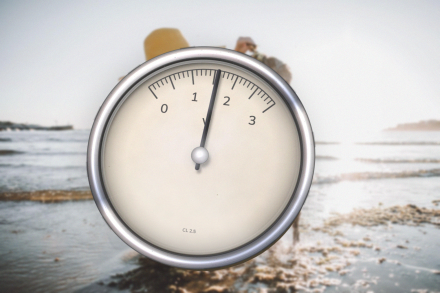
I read 1.6V
